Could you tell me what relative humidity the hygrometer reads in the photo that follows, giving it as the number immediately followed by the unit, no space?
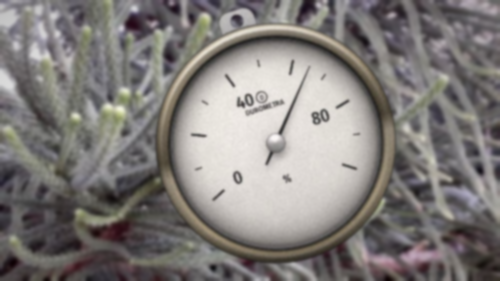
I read 65%
